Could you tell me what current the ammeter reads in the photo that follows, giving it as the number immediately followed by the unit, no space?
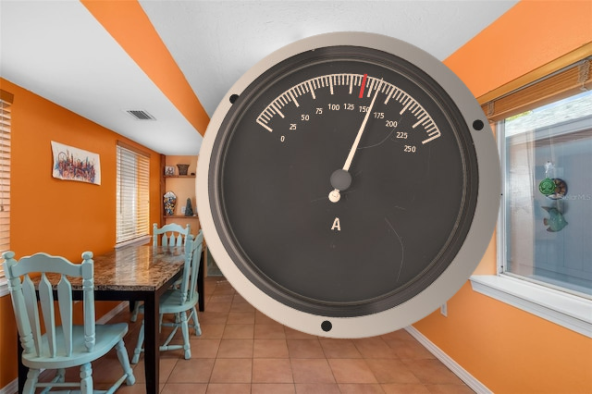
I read 160A
